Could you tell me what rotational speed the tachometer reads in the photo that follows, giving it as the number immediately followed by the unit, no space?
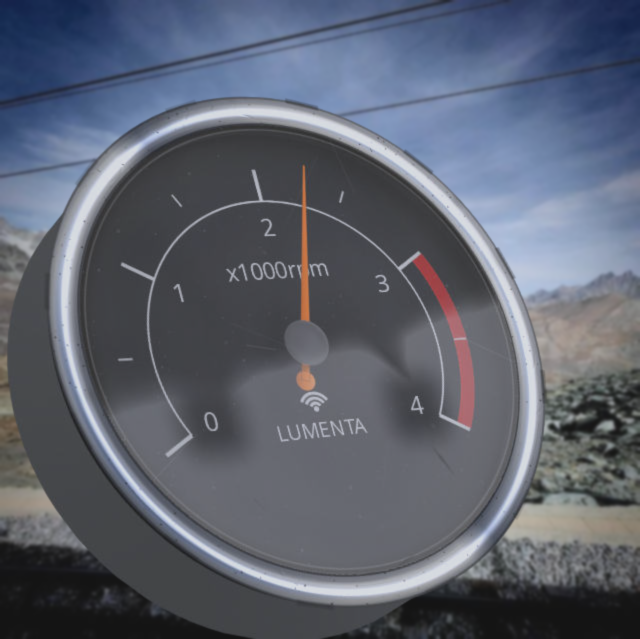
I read 2250rpm
